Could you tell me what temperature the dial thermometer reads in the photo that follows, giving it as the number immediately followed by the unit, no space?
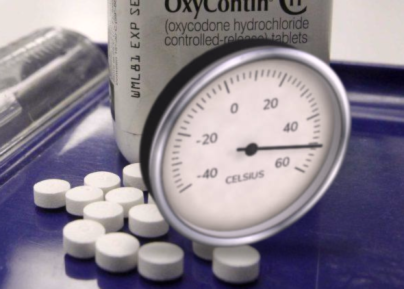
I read 50°C
